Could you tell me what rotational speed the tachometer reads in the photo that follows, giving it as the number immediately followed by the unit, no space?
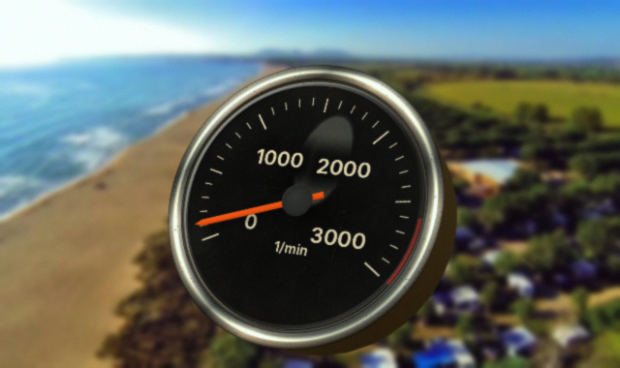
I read 100rpm
